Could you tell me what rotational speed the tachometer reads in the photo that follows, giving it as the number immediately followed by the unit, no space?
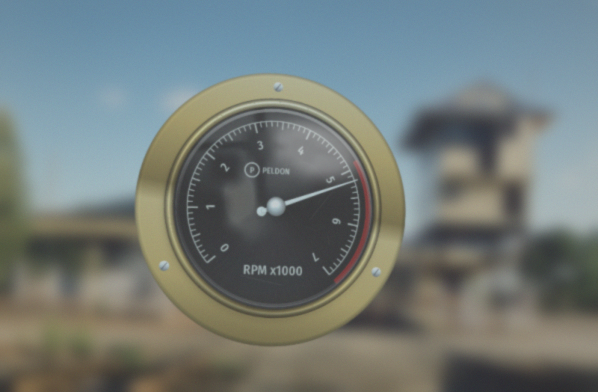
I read 5200rpm
